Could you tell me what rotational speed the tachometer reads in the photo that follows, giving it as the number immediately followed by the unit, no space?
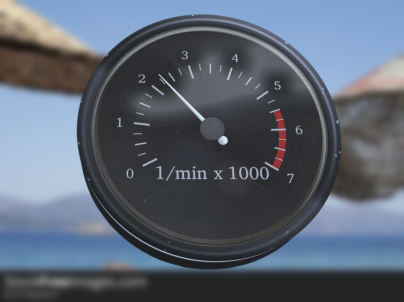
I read 2250rpm
